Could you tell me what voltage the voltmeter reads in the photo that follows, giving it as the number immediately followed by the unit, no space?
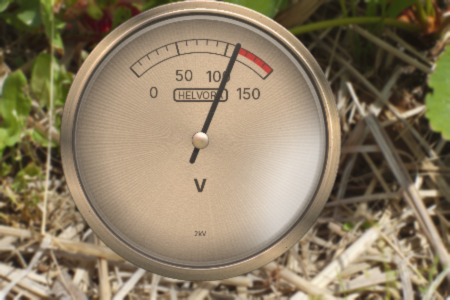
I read 110V
